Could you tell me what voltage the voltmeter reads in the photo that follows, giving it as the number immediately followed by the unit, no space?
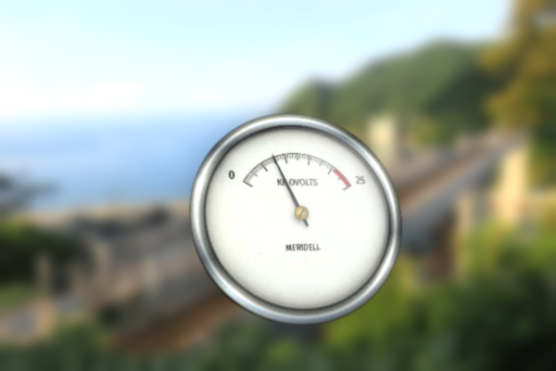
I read 7.5kV
